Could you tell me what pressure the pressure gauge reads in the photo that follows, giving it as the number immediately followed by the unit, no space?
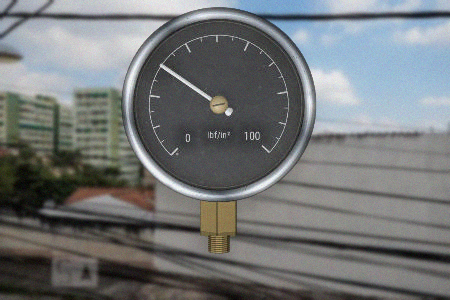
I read 30psi
